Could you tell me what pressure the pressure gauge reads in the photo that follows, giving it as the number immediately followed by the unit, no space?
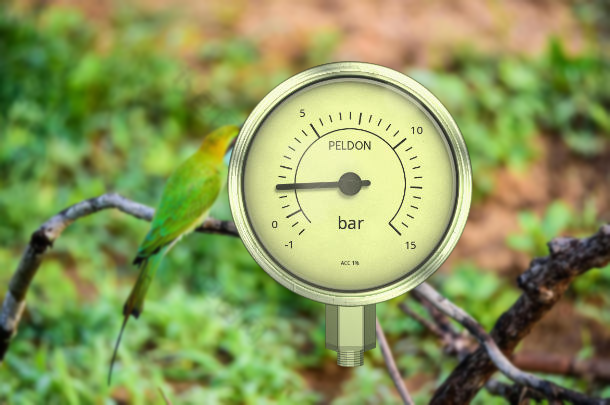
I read 1.5bar
